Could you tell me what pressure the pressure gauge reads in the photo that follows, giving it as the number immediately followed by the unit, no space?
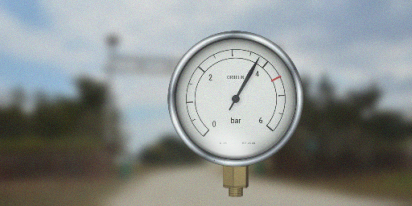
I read 3.75bar
